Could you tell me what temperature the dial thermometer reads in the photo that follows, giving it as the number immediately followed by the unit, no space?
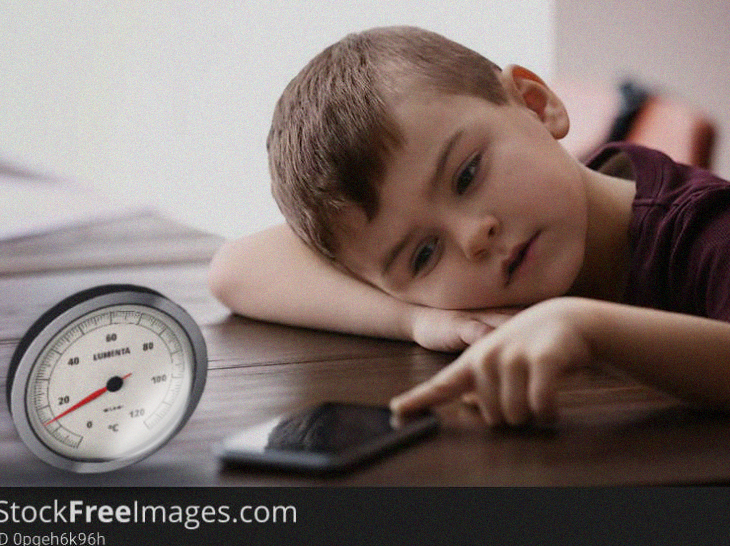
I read 15°C
